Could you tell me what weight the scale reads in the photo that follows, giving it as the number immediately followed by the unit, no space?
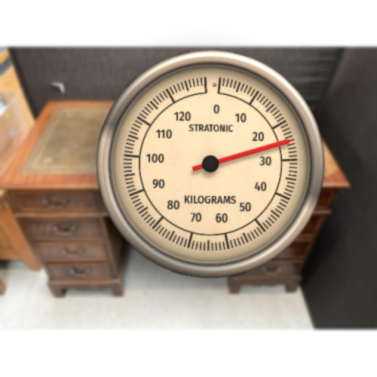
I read 25kg
